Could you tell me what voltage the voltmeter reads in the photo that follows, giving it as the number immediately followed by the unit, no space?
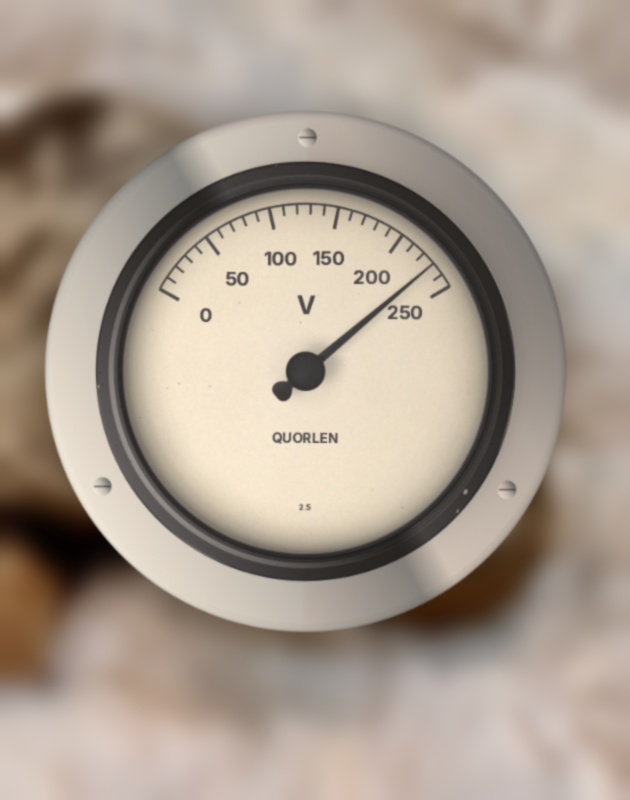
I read 230V
